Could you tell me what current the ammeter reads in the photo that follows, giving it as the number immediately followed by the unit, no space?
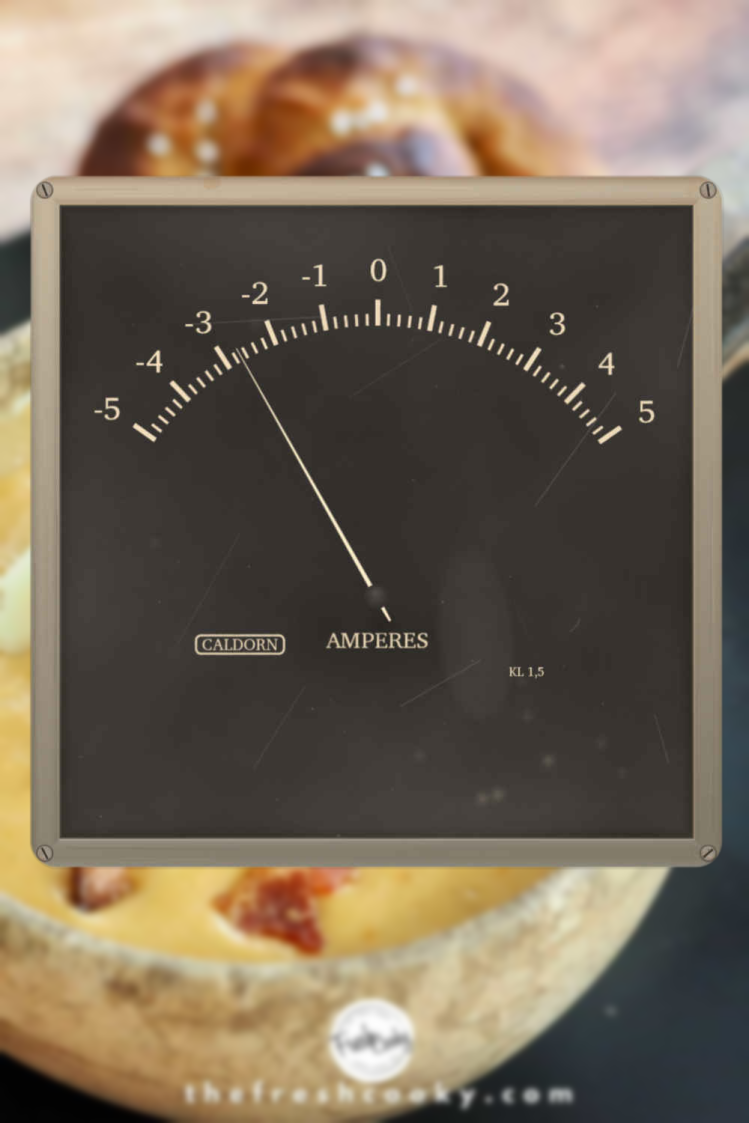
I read -2.7A
